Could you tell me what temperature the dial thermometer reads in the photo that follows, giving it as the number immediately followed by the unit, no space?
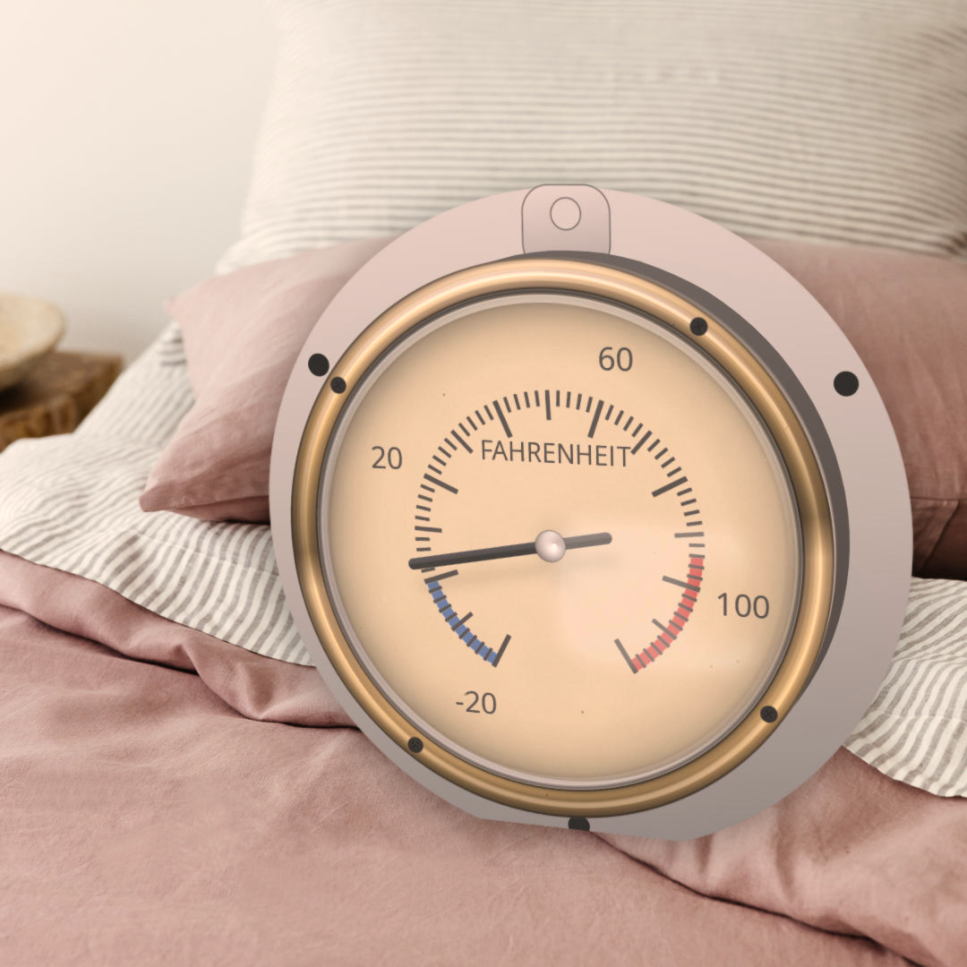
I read 4°F
